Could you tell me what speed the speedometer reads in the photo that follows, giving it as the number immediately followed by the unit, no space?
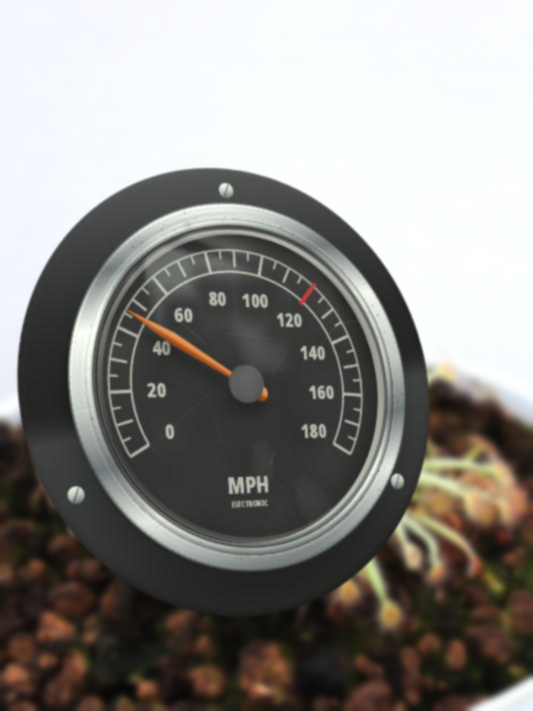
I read 45mph
